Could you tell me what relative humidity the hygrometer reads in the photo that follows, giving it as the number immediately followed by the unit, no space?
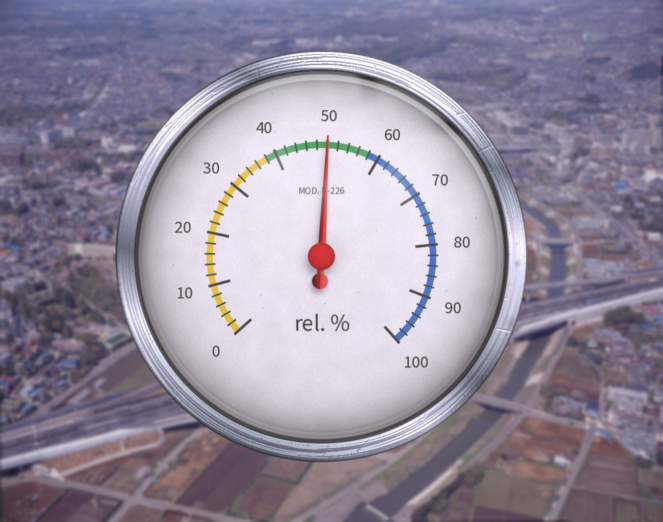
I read 50%
